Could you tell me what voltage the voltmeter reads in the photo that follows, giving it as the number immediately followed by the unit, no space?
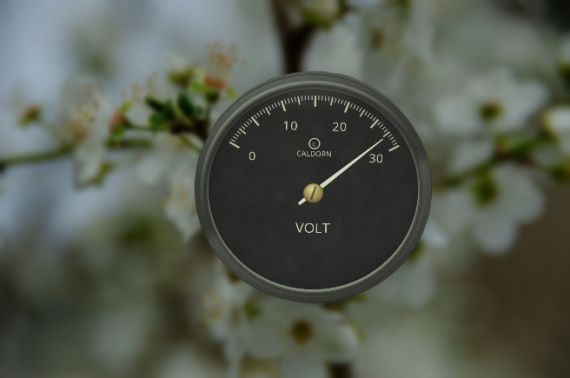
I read 27.5V
